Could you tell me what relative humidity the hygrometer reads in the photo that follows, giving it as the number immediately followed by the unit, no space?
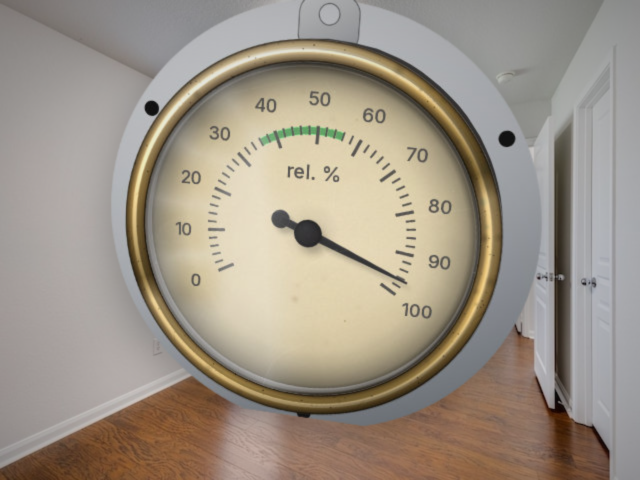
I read 96%
